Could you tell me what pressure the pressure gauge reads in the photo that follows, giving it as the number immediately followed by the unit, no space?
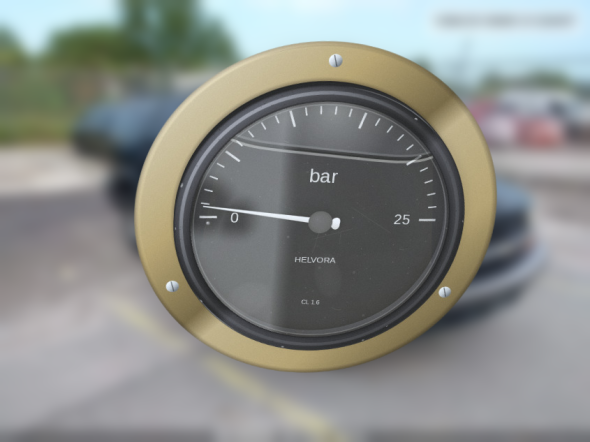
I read 1bar
